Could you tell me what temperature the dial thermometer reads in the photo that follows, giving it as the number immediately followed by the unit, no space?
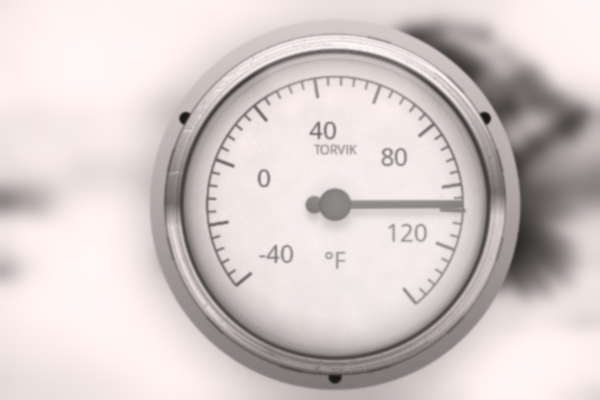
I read 106°F
